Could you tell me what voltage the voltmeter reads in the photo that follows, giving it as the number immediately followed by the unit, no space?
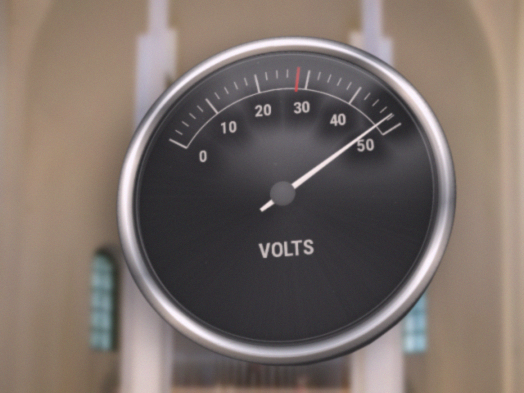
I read 48V
